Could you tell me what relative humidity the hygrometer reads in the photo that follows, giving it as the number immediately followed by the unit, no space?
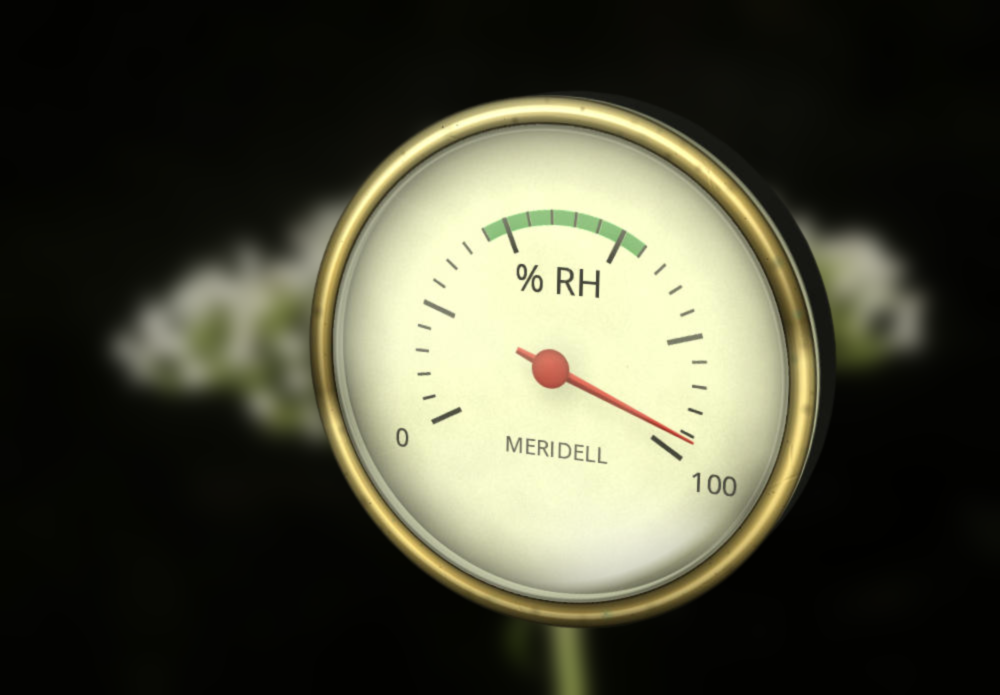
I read 96%
